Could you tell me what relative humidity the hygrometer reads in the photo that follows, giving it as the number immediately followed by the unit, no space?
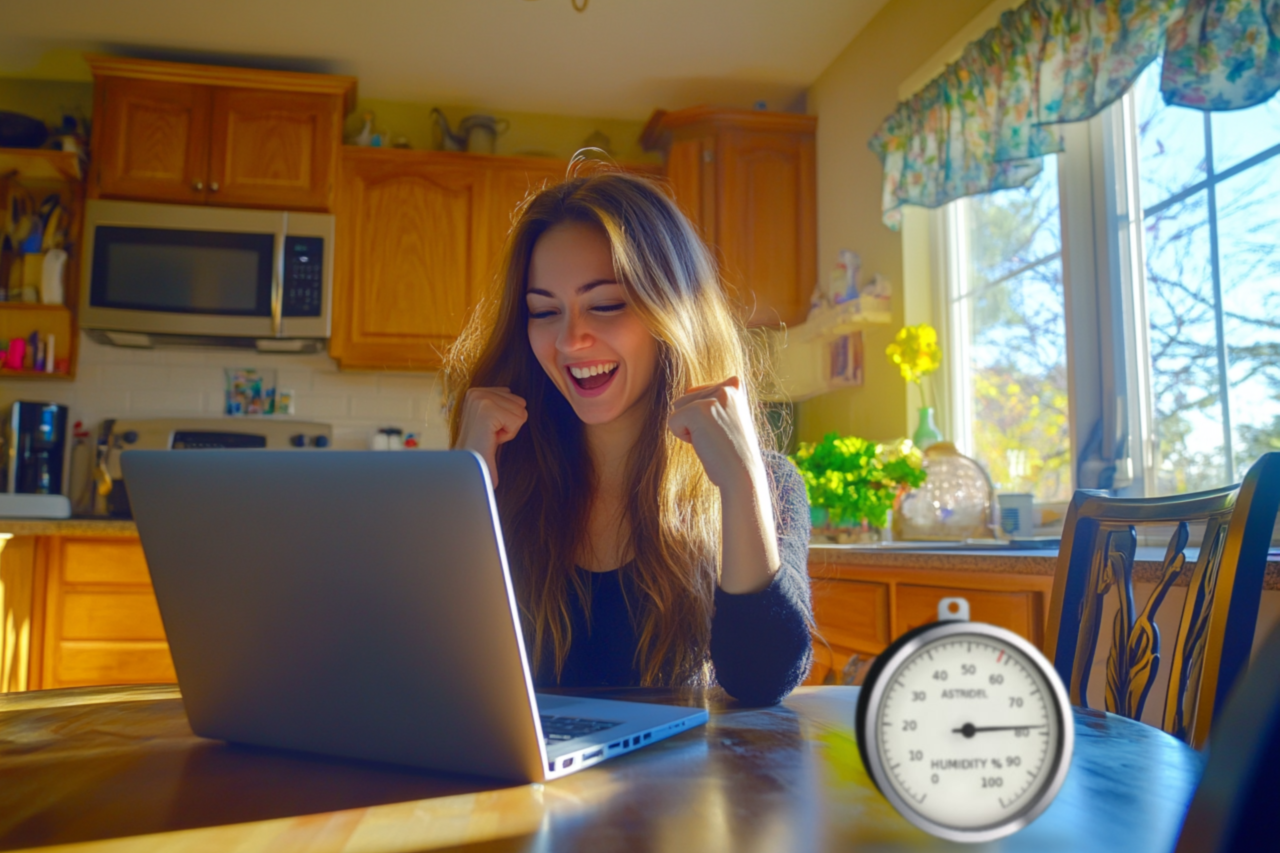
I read 78%
